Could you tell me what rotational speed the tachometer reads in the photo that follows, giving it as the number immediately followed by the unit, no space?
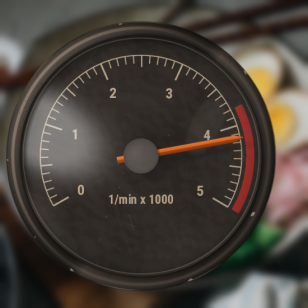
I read 4150rpm
